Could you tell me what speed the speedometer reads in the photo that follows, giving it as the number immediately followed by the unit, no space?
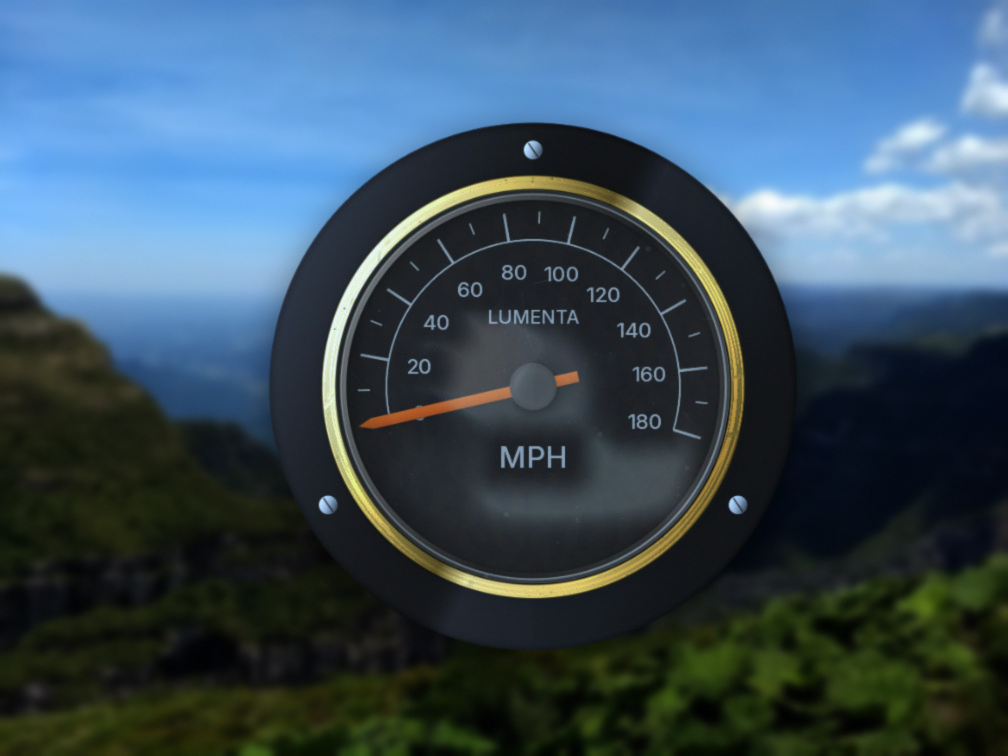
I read 0mph
